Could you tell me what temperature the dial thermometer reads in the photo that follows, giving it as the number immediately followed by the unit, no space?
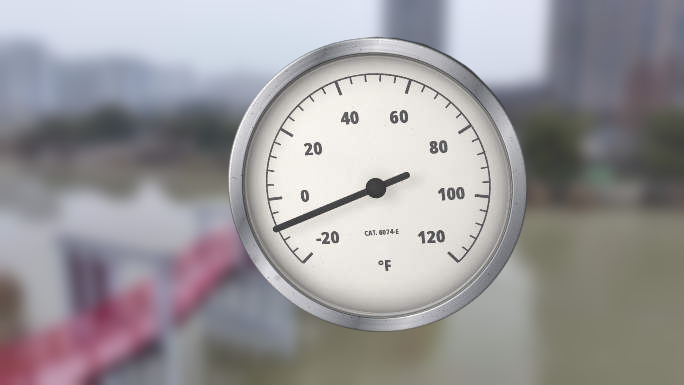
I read -8°F
